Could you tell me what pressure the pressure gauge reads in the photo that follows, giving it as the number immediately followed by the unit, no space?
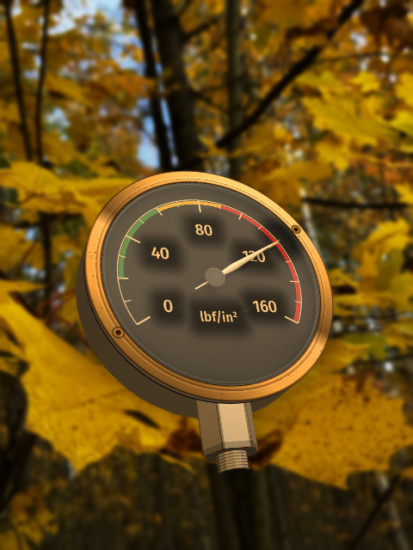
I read 120psi
